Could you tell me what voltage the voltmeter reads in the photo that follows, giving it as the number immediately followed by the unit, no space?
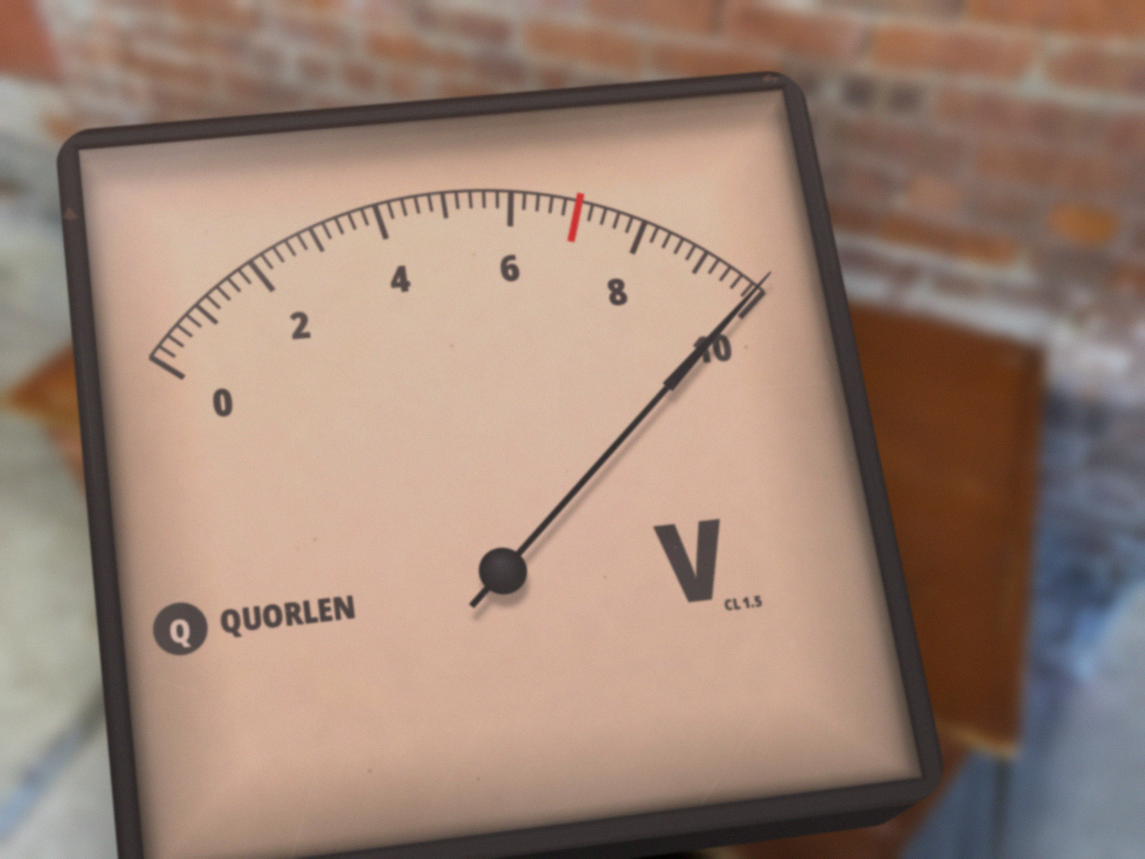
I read 9.9V
